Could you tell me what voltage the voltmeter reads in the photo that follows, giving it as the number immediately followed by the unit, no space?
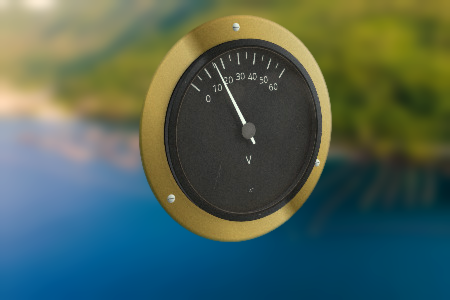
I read 15V
